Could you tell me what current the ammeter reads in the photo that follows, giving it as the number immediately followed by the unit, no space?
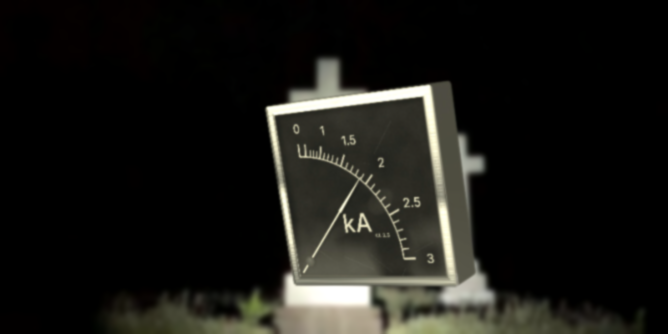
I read 1.9kA
